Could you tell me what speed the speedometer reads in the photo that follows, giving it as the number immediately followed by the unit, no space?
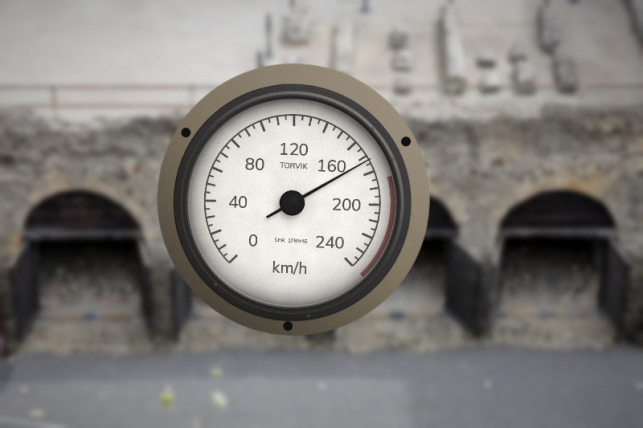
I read 172.5km/h
